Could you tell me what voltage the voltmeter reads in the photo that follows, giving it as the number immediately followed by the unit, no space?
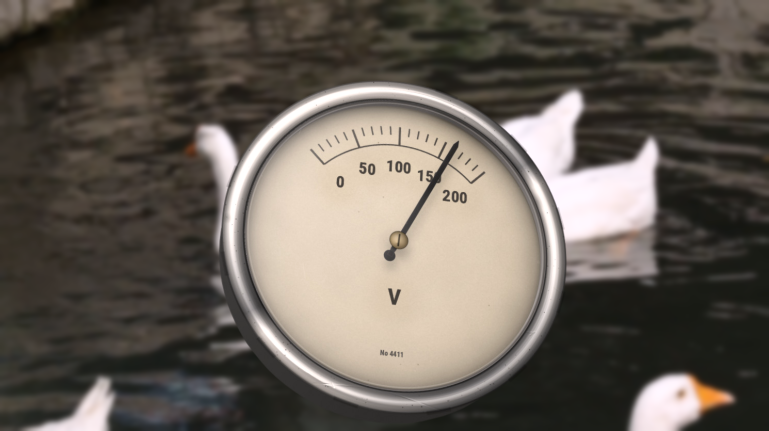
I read 160V
